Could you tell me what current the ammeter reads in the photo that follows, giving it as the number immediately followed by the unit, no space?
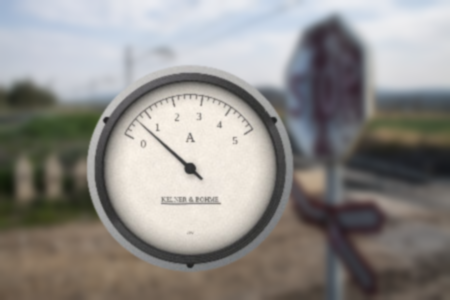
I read 0.6A
